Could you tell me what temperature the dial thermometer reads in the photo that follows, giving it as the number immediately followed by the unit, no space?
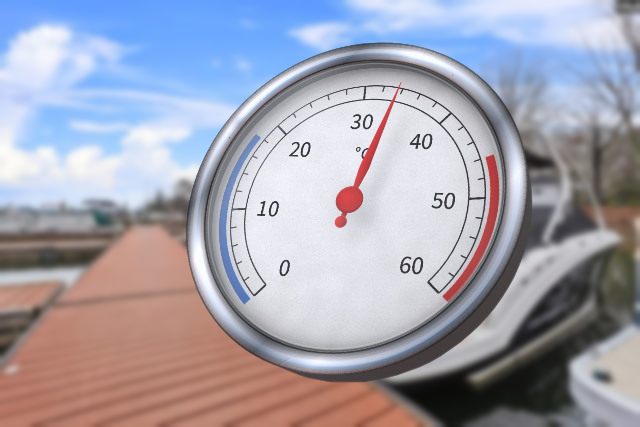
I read 34°C
